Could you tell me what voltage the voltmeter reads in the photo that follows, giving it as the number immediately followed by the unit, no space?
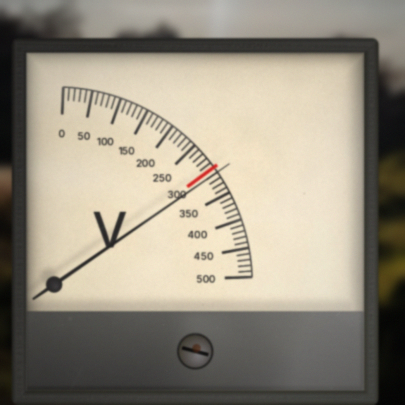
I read 310V
